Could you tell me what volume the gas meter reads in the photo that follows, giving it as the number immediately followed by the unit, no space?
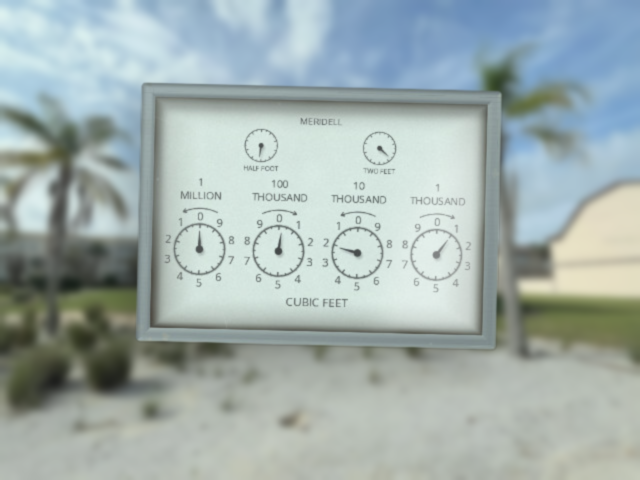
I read 2100ft³
